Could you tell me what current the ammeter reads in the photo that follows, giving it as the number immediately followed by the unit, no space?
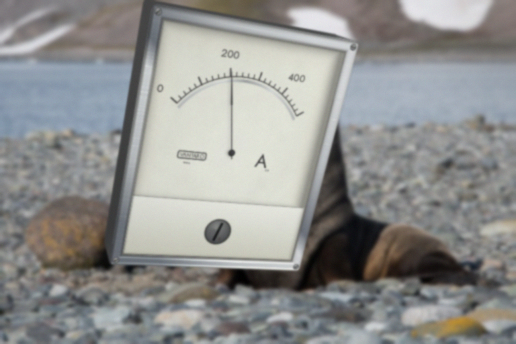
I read 200A
